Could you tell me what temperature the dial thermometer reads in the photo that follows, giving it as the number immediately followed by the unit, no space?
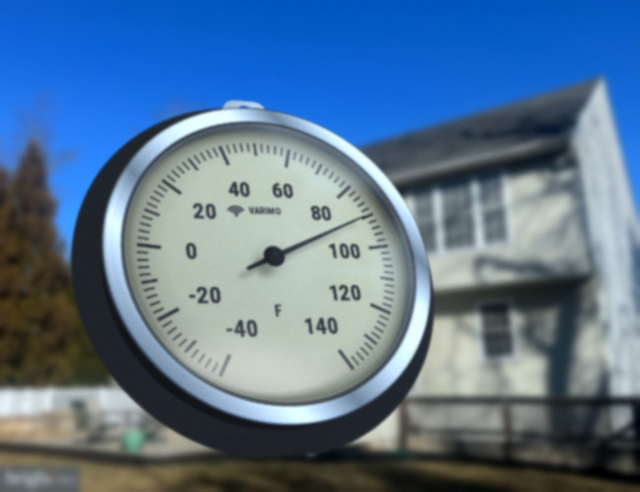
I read 90°F
